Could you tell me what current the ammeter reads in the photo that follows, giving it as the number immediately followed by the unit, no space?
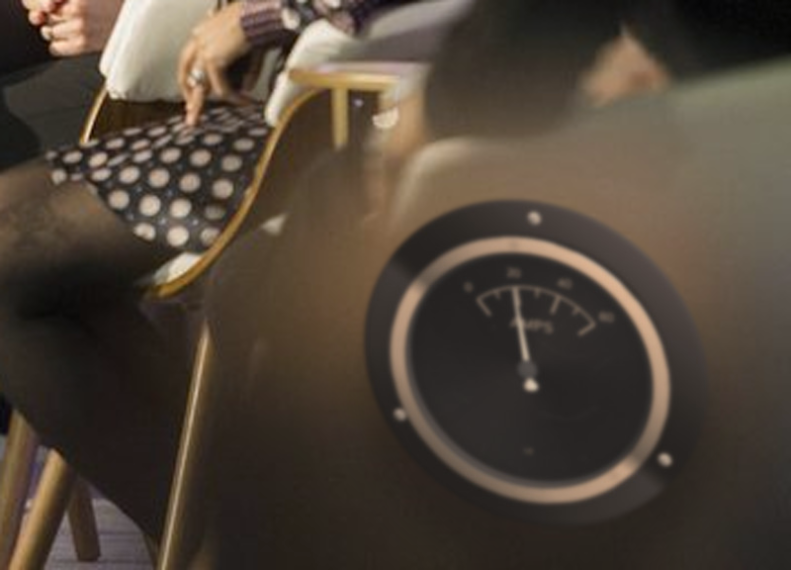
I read 20A
